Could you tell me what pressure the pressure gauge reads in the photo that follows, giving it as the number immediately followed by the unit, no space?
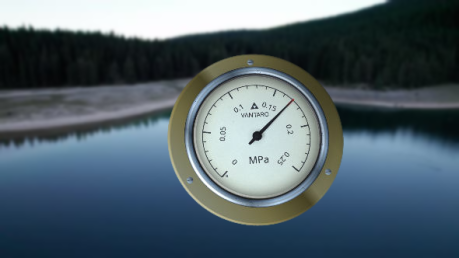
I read 0.17MPa
